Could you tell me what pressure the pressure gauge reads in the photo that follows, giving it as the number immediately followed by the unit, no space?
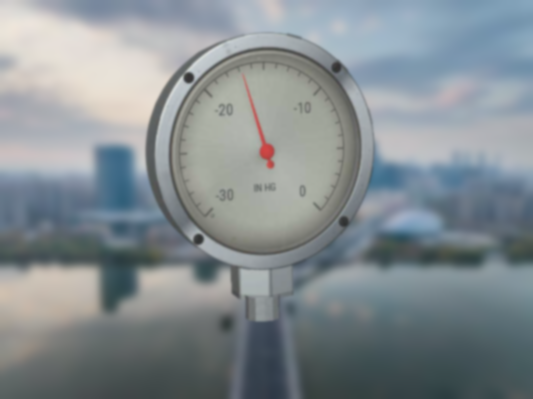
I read -17inHg
